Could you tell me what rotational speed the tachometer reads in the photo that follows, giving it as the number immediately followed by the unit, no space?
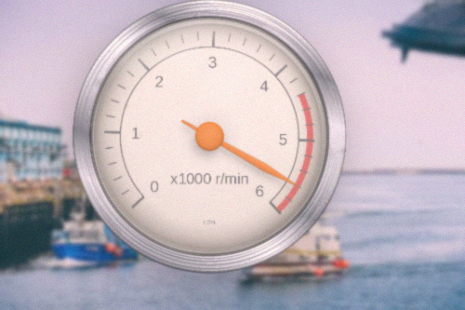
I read 5600rpm
